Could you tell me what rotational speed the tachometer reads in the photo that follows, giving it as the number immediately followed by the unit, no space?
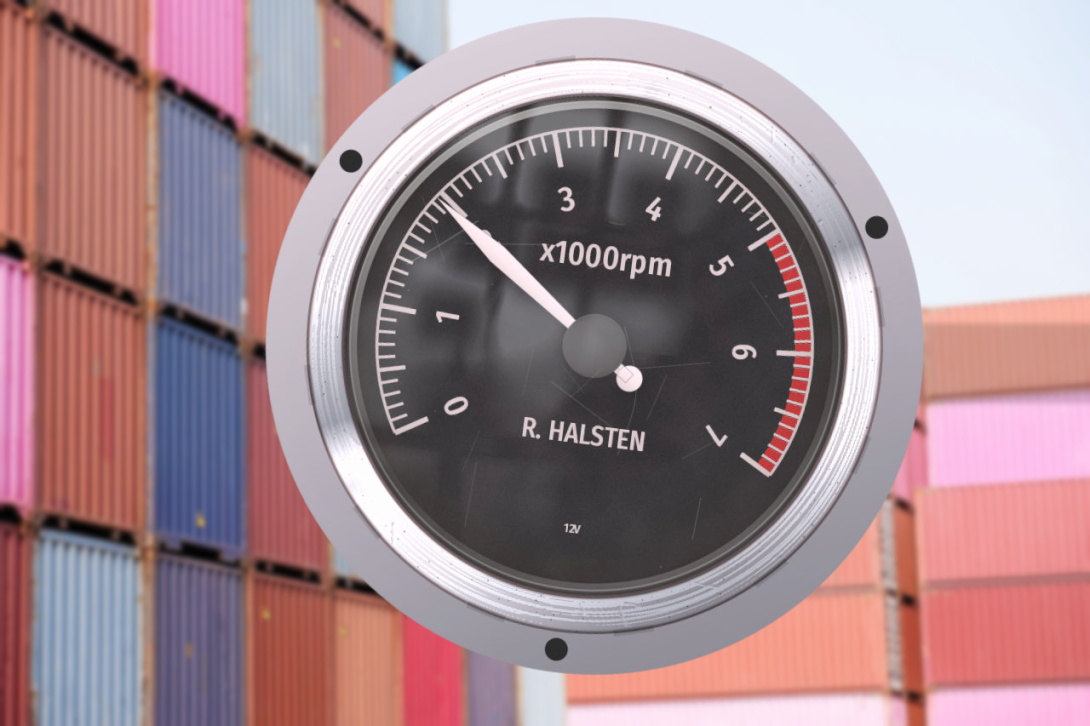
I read 1950rpm
